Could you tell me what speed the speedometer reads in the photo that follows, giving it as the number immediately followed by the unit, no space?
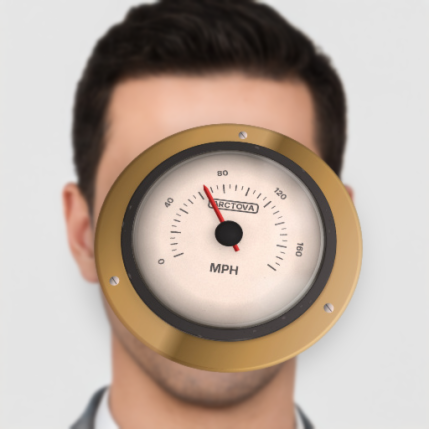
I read 65mph
